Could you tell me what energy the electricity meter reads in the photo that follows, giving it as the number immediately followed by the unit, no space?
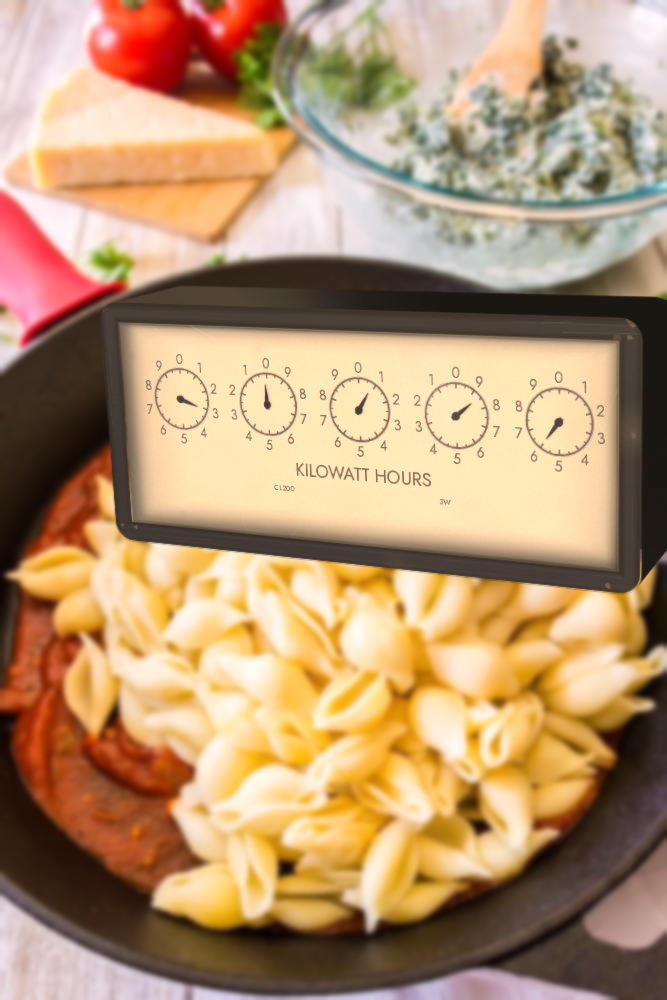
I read 30086kWh
